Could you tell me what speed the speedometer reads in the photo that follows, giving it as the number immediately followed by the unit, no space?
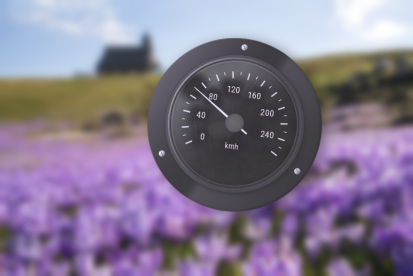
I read 70km/h
